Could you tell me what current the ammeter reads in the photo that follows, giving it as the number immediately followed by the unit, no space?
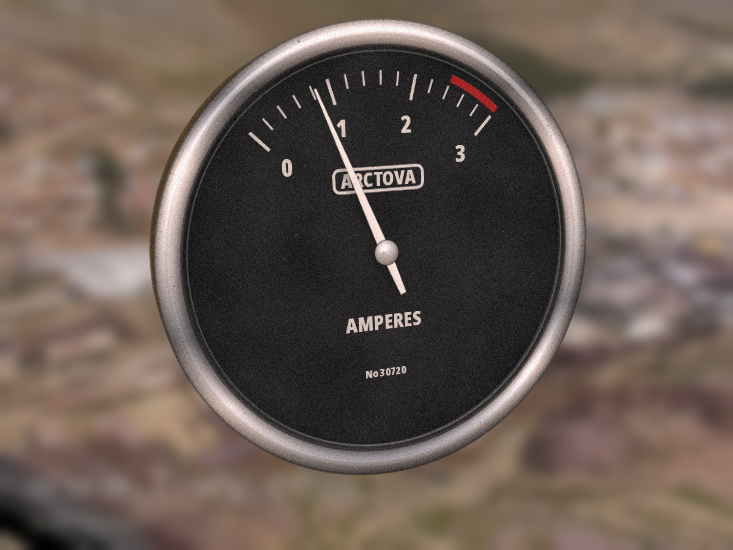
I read 0.8A
